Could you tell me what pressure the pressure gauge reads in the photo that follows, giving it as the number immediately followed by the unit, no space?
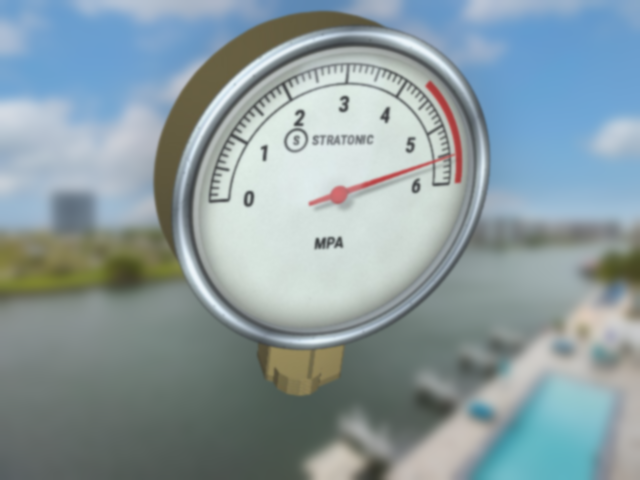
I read 5.5MPa
